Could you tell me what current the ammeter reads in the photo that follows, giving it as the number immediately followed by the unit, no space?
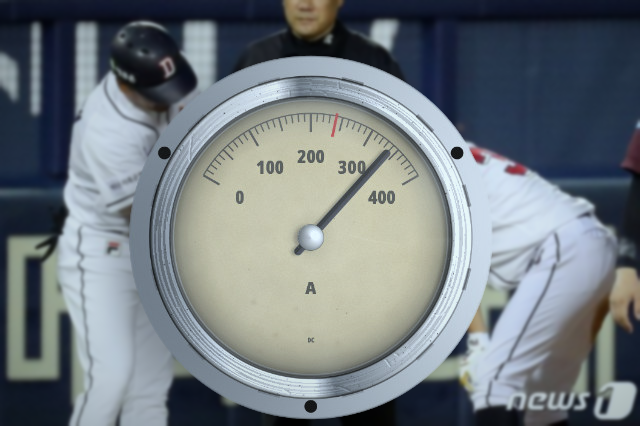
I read 340A
